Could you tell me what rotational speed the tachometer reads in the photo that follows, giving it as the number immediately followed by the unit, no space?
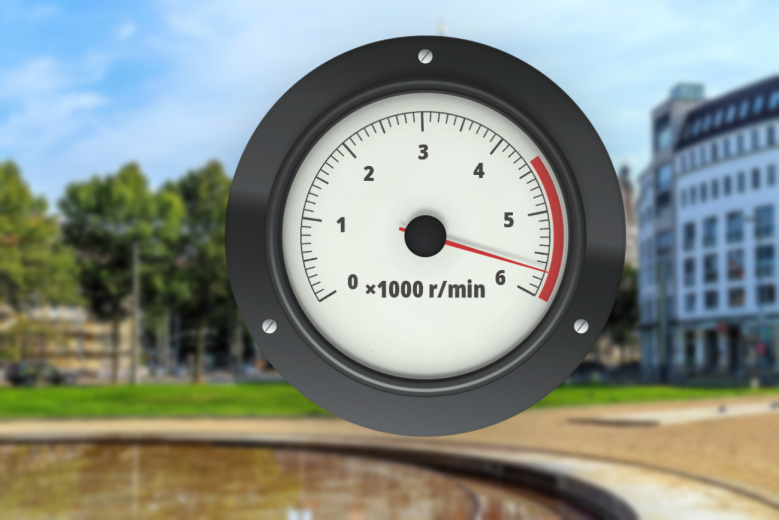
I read 5700rpm
